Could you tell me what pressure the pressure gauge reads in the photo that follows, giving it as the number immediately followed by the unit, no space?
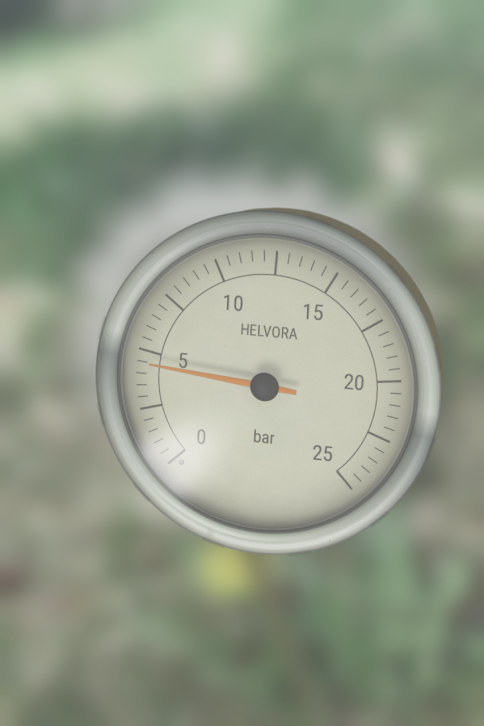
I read 4.5bar
